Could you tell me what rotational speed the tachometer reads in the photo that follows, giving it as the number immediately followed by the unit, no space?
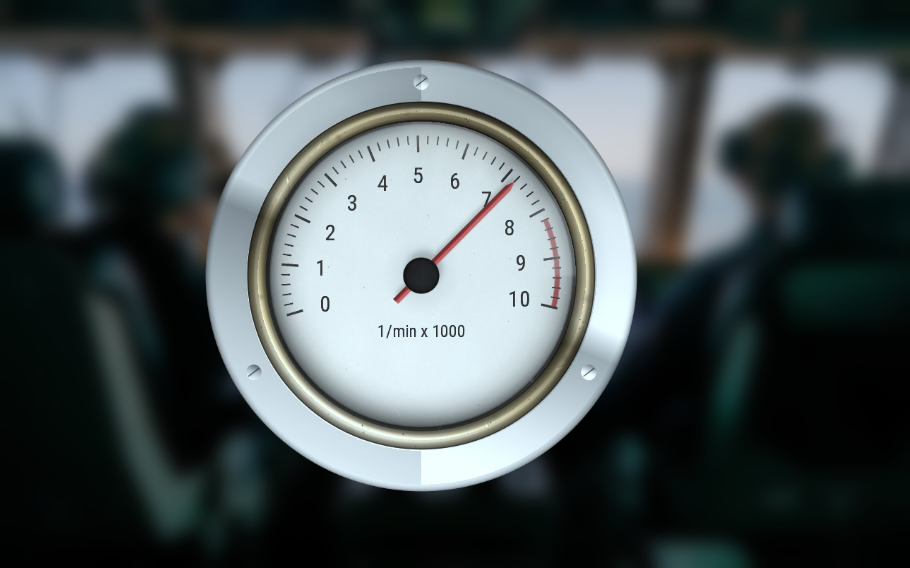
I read 7200rpm
